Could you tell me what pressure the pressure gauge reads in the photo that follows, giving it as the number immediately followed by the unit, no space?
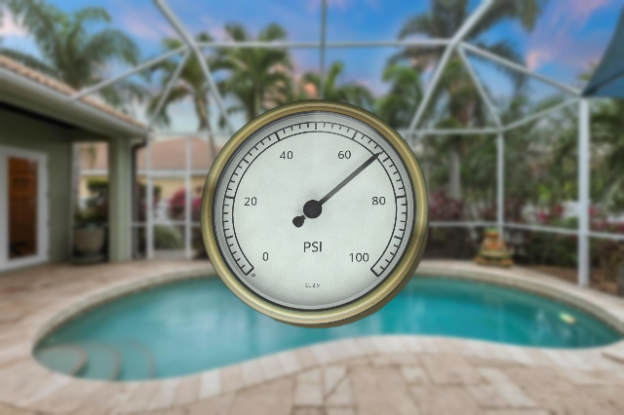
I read 68psi
